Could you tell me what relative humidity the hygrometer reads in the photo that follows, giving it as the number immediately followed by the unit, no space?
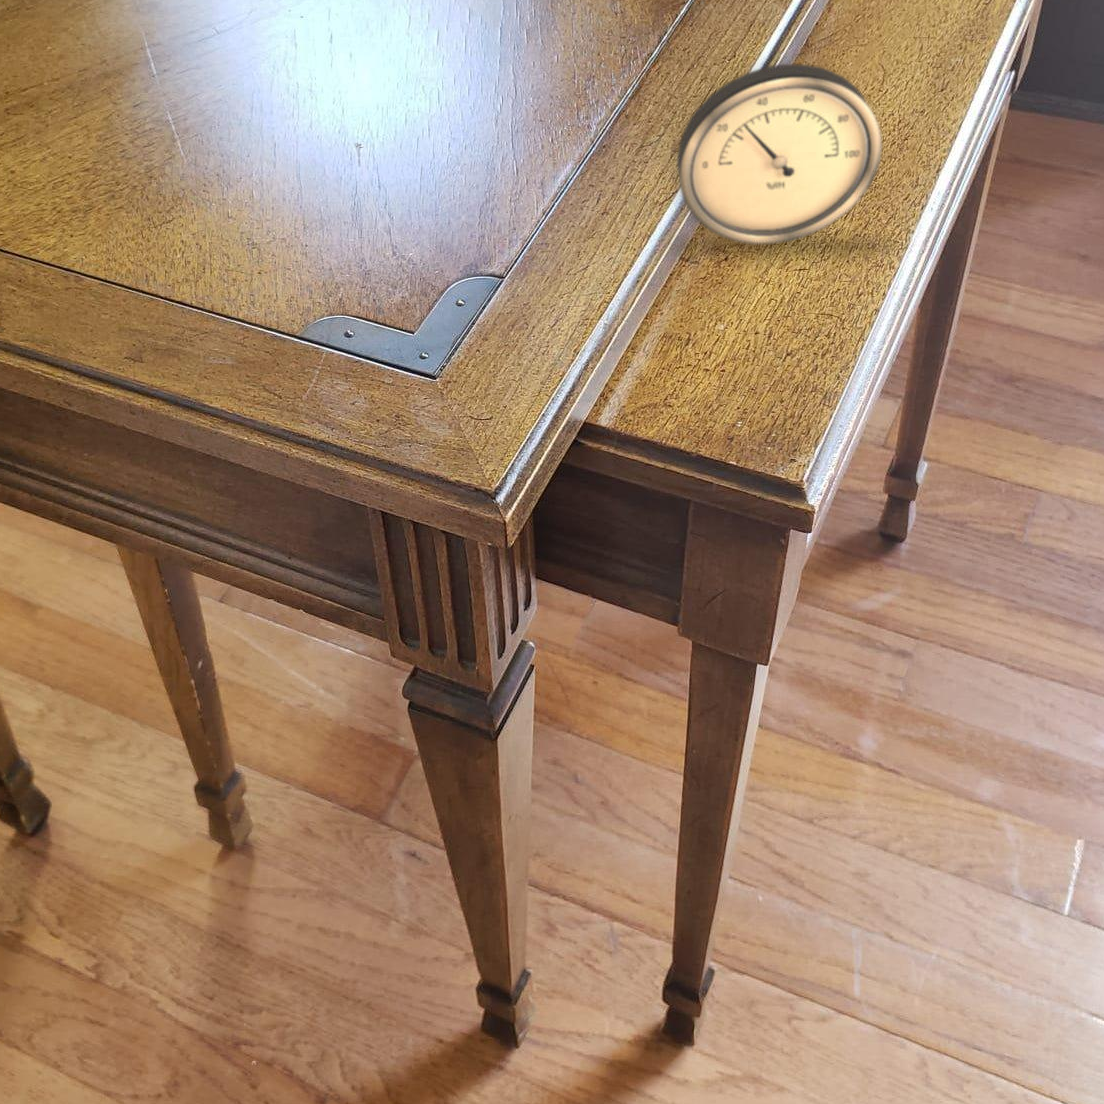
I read 28%
